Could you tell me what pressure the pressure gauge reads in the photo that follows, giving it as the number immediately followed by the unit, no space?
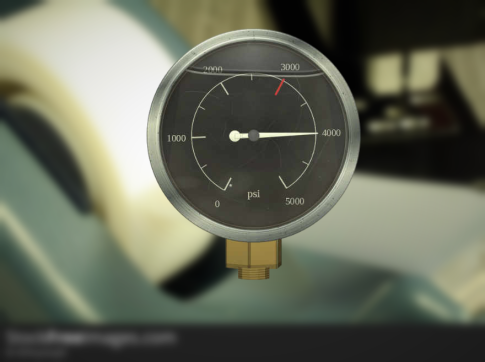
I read 4000psi
